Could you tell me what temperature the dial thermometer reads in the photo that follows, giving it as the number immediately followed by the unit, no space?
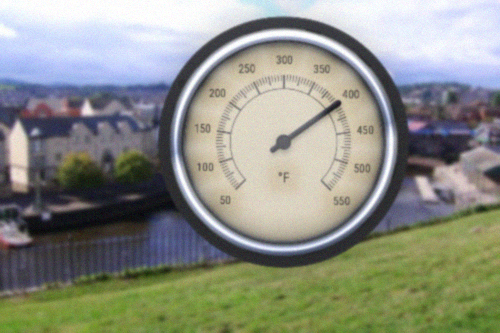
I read 400°F
